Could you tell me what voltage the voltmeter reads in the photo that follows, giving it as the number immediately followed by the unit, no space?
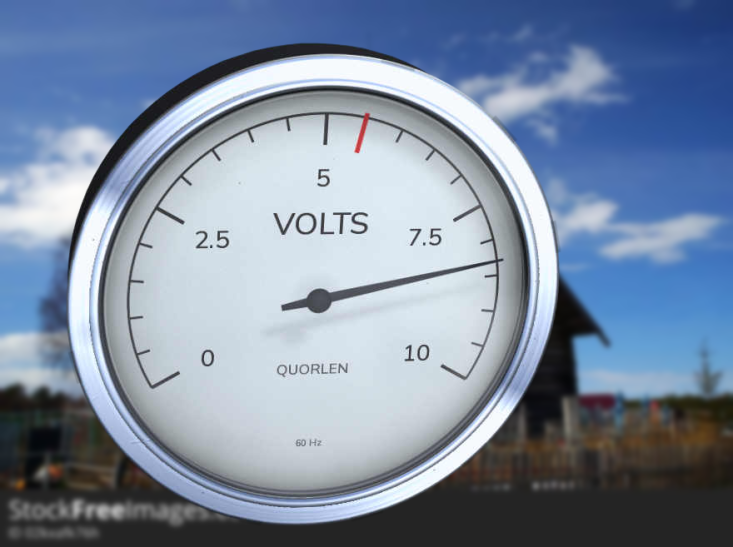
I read 8.25V
